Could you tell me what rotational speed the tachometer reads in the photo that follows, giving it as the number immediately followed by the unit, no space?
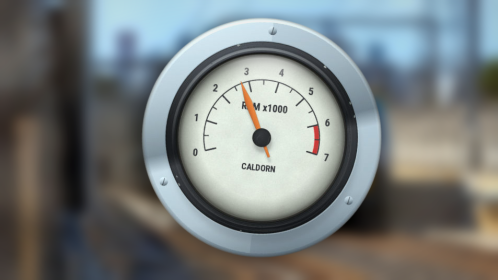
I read 2750rpm
